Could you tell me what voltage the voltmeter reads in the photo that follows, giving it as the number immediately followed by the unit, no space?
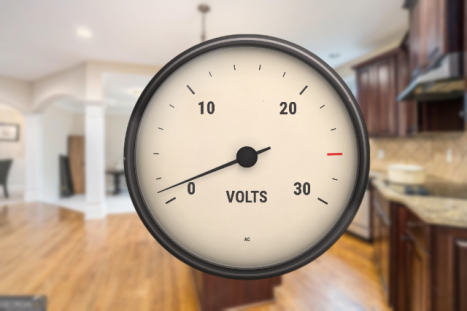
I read 1V
